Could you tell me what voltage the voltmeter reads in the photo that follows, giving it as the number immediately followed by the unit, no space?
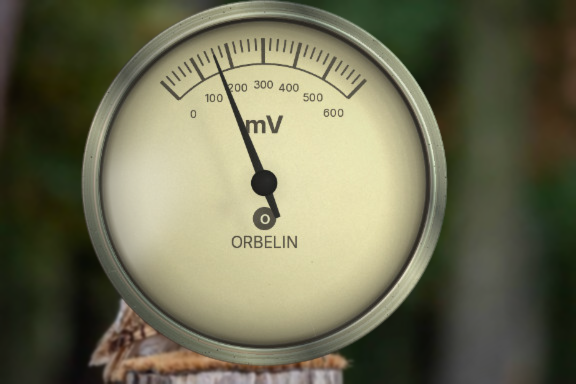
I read 160mV
